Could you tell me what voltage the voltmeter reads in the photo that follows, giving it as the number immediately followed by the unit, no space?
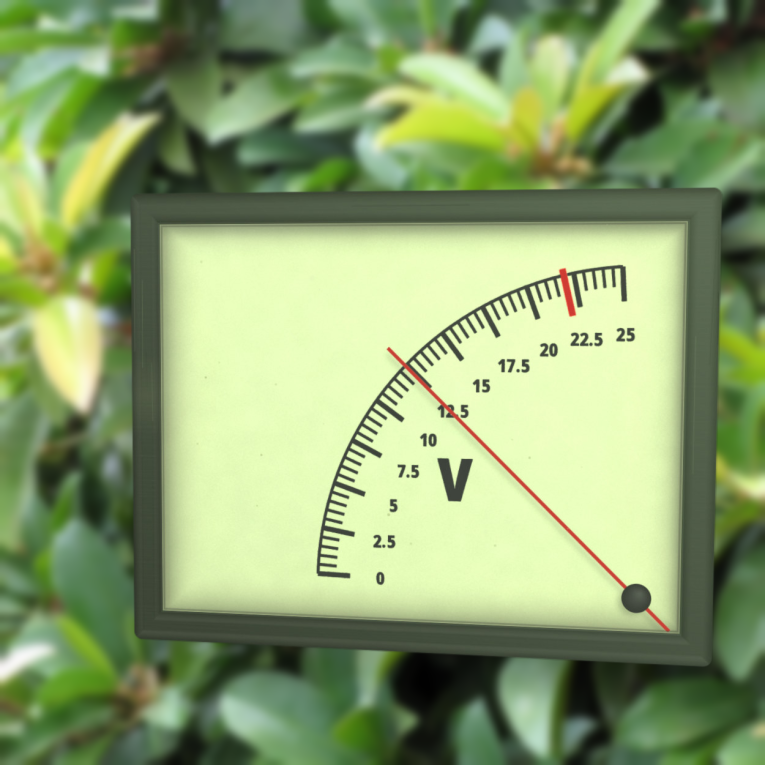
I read 12.5V
